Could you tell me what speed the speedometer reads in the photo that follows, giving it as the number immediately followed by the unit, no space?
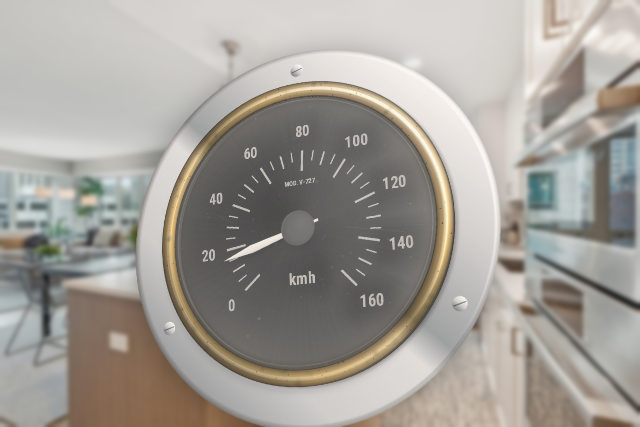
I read 15km/h
